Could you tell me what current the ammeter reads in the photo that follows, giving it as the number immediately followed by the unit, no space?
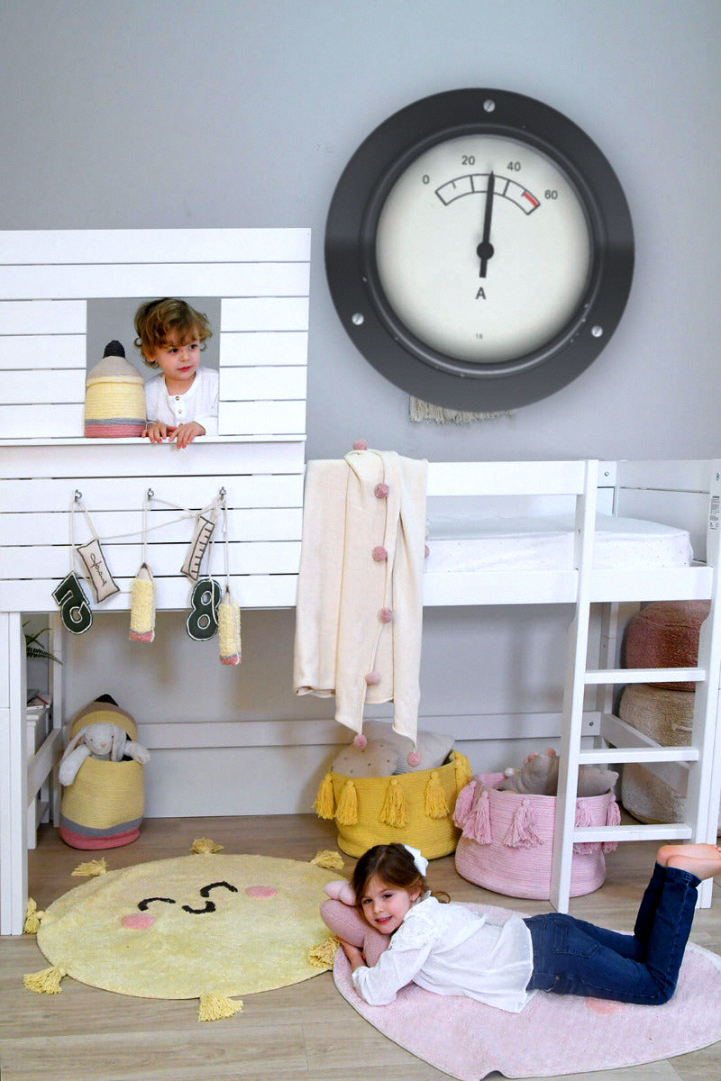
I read 30A
